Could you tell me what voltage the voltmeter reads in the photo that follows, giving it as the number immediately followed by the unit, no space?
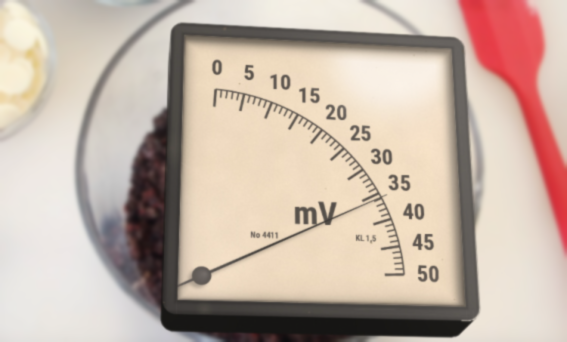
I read 36mV
